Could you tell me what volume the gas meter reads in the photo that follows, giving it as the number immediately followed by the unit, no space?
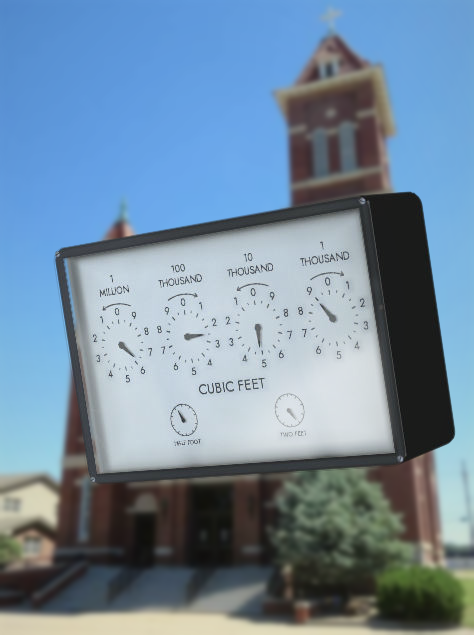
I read 624900ft³
